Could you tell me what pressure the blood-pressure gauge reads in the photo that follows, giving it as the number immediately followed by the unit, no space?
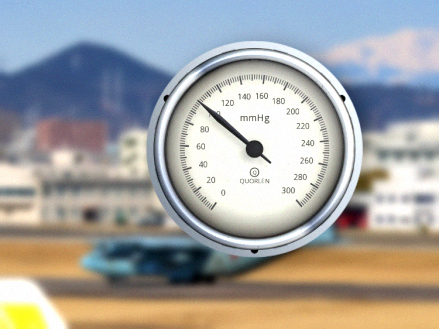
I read 100mmHg
